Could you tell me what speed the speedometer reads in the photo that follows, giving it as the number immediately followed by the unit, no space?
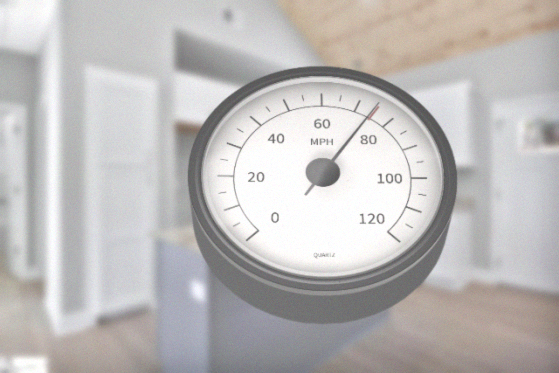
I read 75mph
